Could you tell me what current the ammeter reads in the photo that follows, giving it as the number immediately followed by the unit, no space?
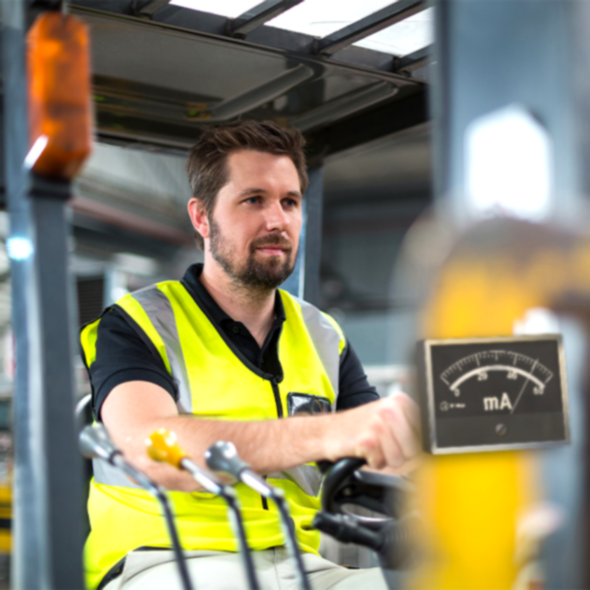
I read 50mA
